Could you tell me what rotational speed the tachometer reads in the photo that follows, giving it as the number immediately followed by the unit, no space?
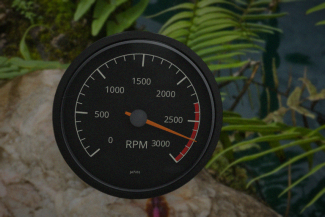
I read 2700rpm
